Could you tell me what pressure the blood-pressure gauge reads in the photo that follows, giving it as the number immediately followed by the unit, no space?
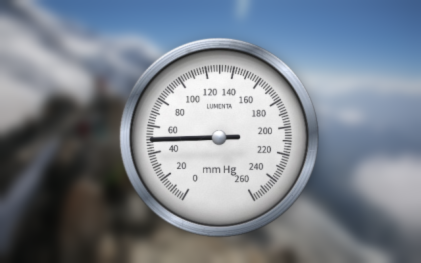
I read 50mmHg
